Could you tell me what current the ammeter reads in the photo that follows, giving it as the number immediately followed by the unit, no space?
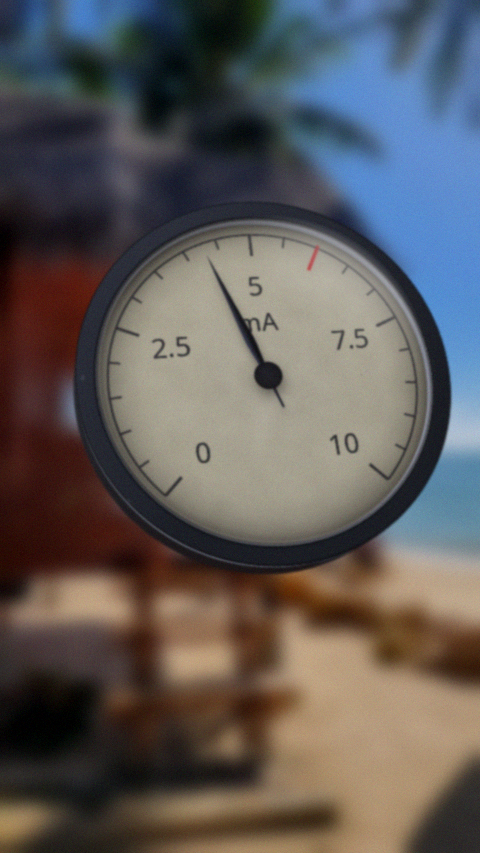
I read 4.25mA
